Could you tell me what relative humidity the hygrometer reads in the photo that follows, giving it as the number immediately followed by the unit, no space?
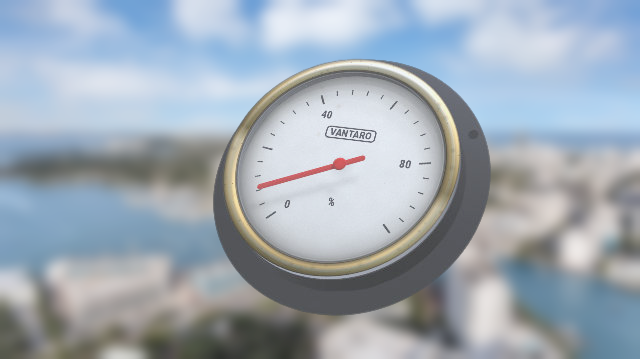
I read 8%
